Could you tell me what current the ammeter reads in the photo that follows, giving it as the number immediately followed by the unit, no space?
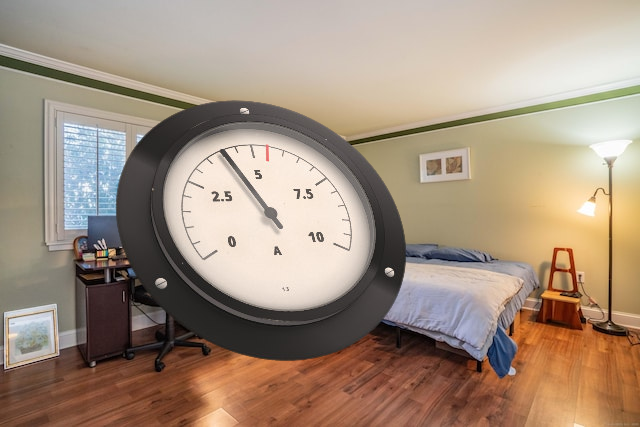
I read 4A
